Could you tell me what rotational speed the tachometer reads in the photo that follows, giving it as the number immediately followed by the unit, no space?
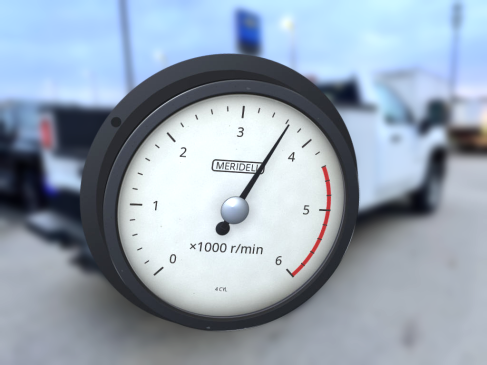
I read 3600rpm
